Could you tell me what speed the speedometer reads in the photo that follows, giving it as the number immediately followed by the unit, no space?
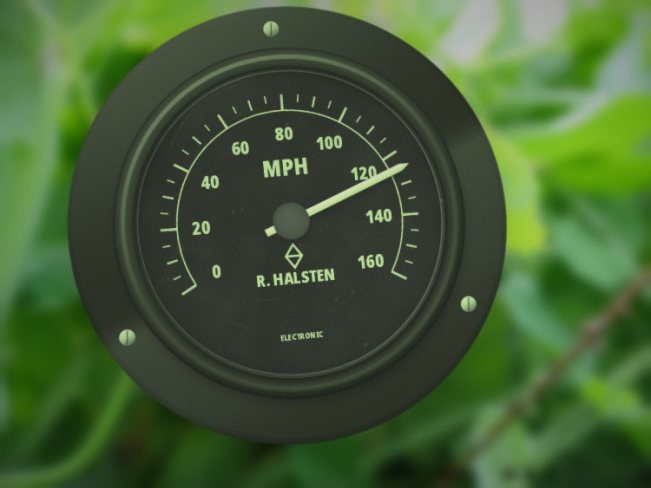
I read 125mph
